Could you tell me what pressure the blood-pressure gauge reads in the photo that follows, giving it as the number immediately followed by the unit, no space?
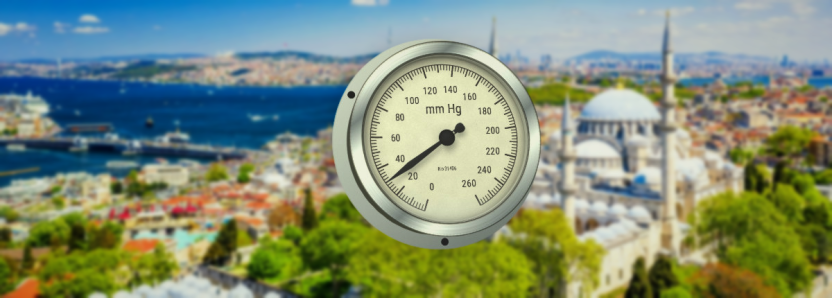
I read 30mmHg
